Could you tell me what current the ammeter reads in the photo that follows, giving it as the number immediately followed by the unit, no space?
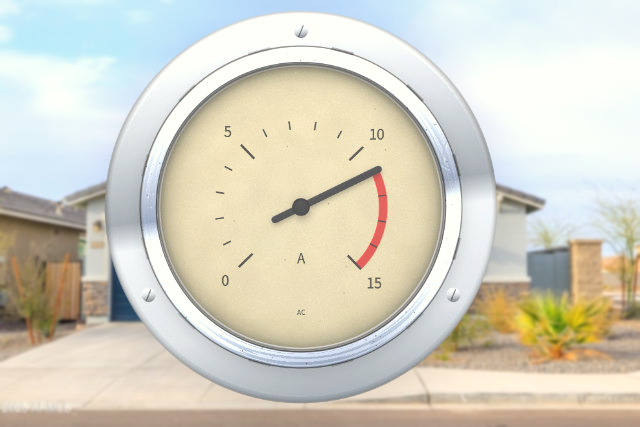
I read 11A
